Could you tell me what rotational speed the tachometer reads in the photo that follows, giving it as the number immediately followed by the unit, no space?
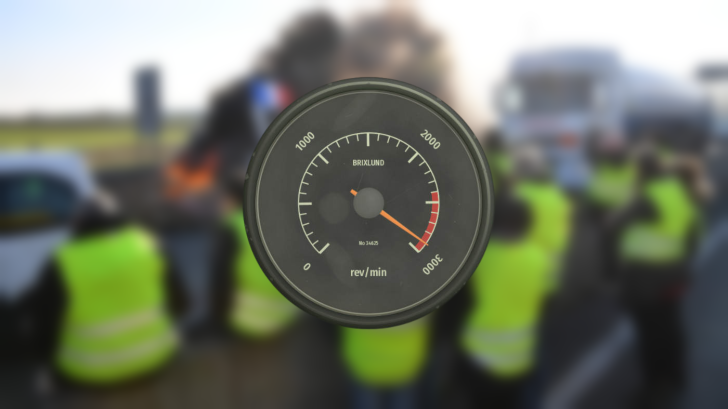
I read 2900rpm
